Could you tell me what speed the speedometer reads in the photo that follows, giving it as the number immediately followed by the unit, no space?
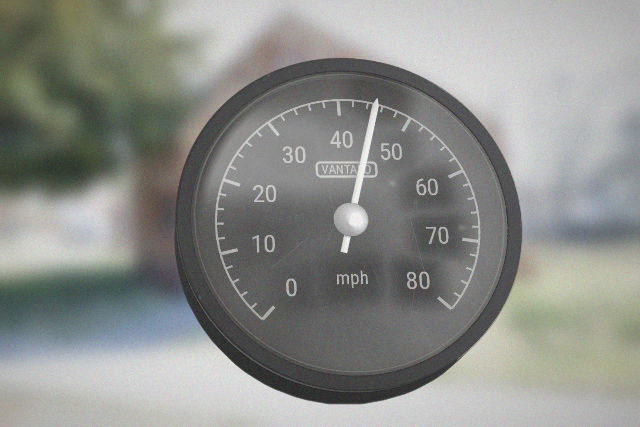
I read 45mph
